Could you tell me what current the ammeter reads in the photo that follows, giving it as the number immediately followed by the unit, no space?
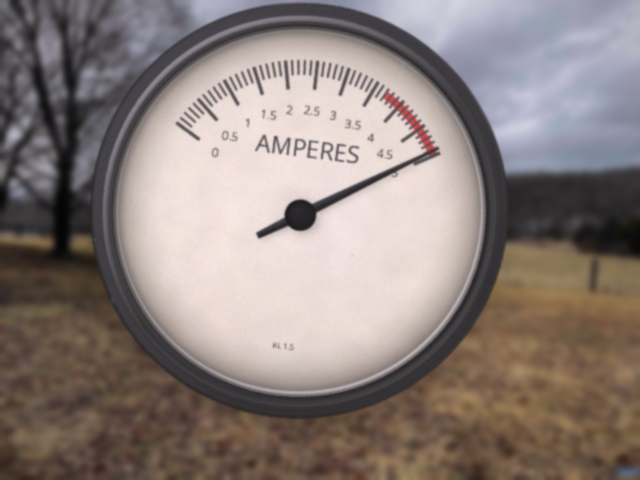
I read 4.9A
